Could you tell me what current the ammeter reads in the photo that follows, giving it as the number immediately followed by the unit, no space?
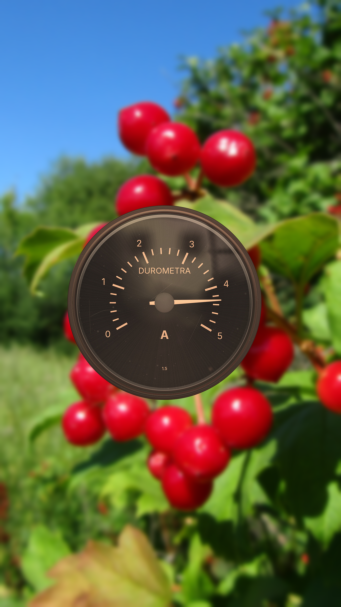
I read 4.3A
